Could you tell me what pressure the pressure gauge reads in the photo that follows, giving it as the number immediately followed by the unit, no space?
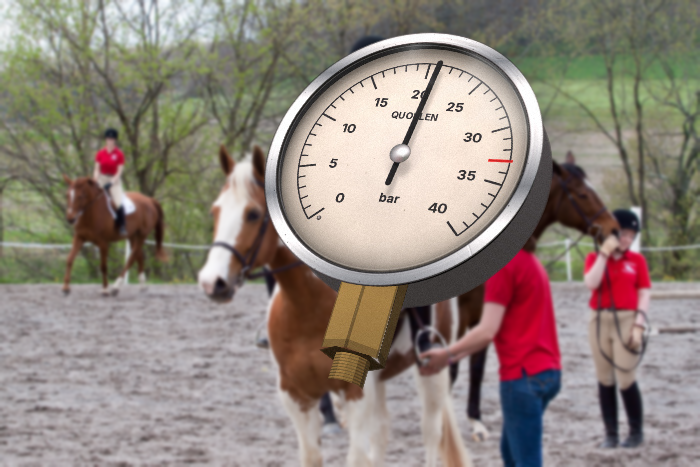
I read 21bar
